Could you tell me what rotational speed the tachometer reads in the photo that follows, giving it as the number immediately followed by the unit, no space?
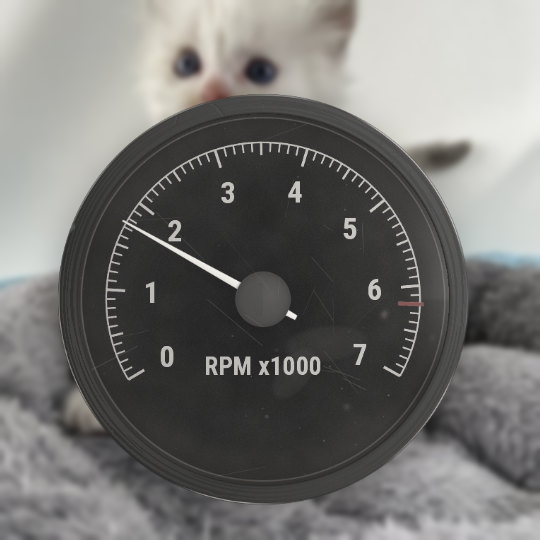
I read 1750rpm
